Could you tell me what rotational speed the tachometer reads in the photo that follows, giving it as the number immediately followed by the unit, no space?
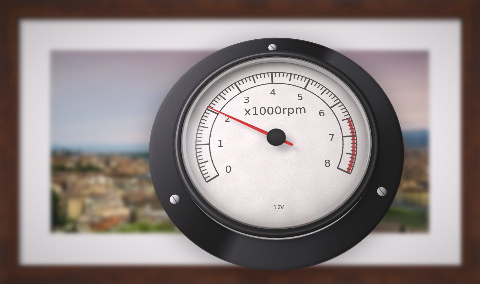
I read 2000rpm
